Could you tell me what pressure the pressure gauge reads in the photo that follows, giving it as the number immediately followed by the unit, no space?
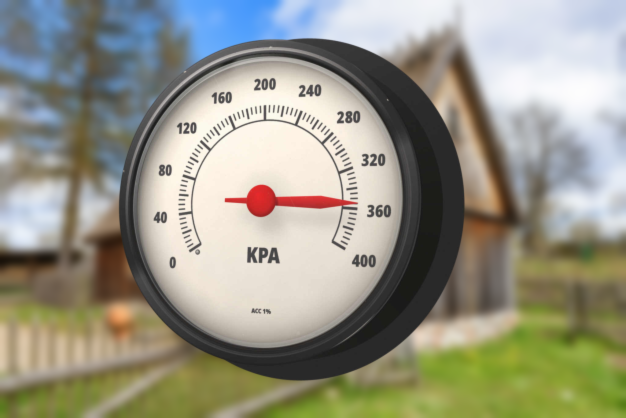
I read 355kPa
